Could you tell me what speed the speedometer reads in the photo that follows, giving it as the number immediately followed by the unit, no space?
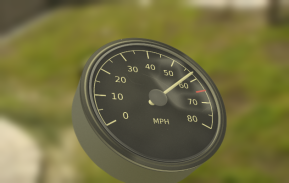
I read 57.5mph
